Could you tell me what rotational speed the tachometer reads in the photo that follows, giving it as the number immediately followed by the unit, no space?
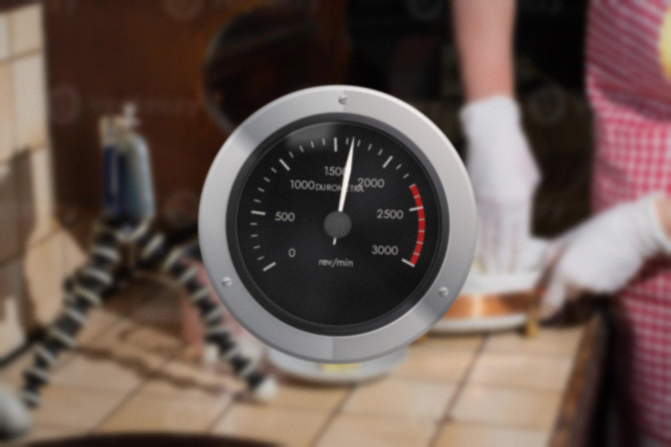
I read 1650rpm
